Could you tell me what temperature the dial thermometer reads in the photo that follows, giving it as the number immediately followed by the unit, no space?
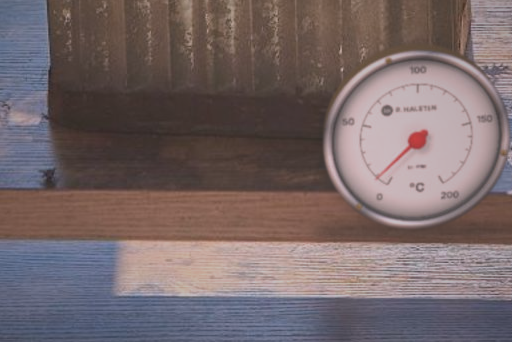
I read 10°C
